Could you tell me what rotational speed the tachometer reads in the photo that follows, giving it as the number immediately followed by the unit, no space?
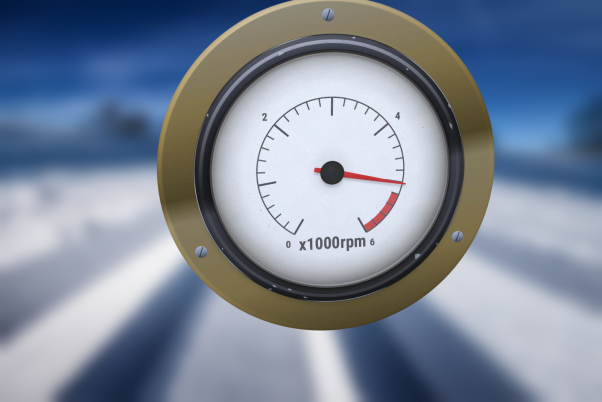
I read 5000rpm
